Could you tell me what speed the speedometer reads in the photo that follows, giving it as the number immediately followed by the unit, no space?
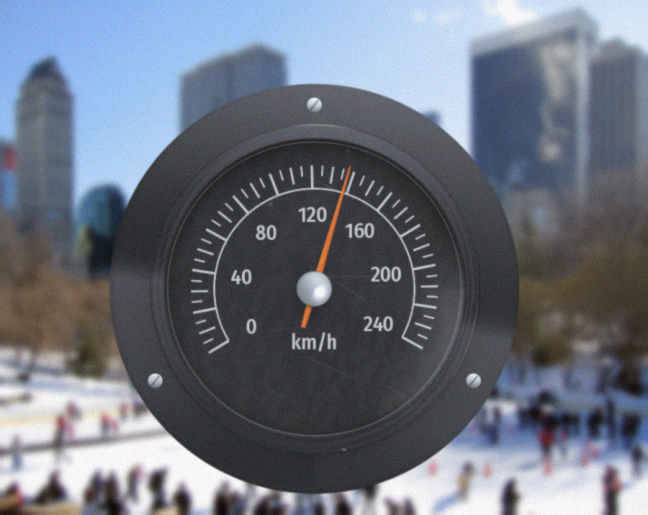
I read 137.5km/h
